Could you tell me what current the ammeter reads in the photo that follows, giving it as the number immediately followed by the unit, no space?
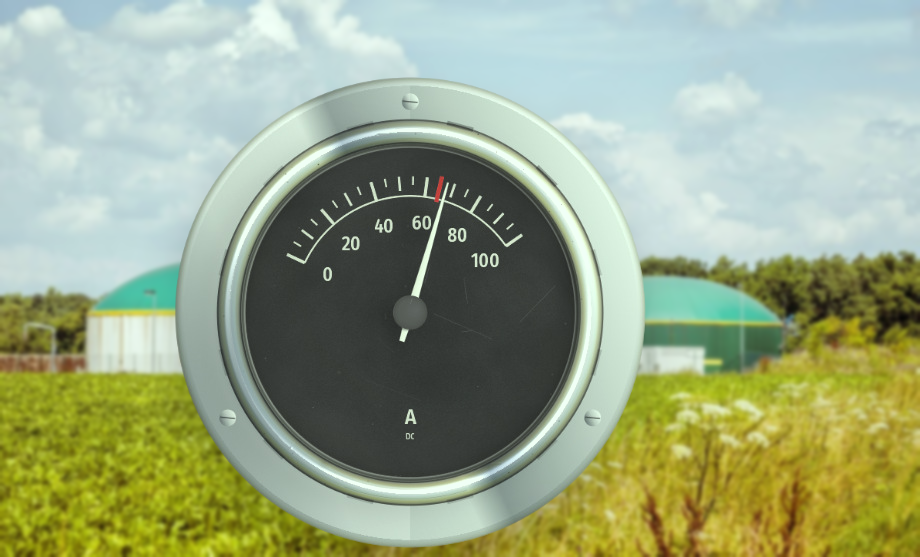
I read 67.5A
